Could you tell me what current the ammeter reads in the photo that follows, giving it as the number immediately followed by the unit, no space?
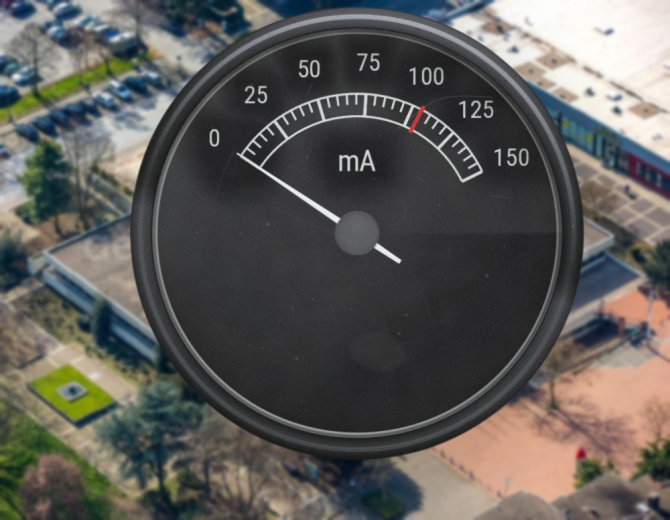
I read 0mA
